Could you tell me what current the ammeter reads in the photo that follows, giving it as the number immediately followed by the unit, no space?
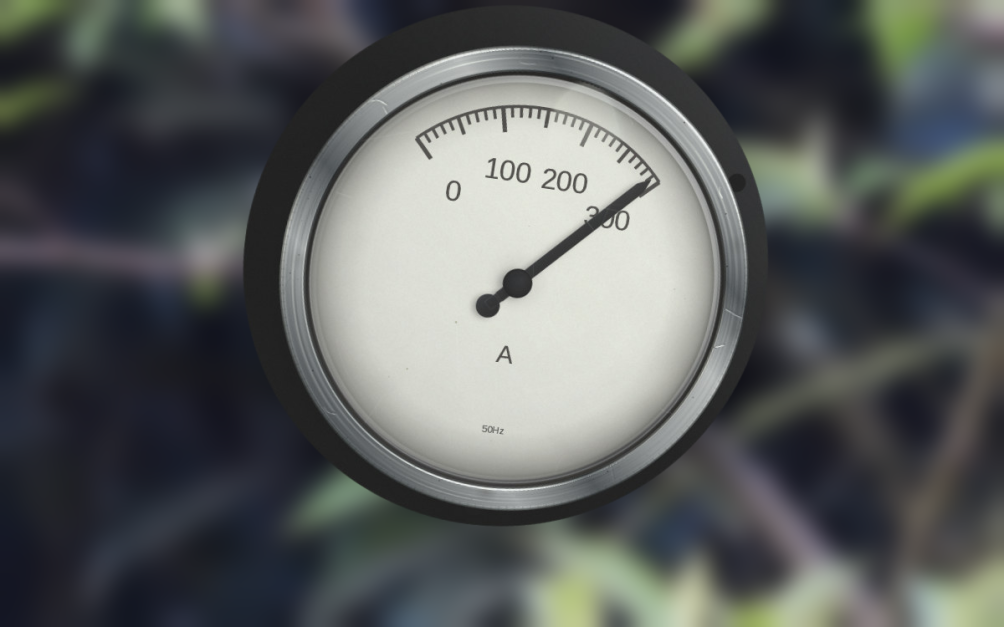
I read 290A
